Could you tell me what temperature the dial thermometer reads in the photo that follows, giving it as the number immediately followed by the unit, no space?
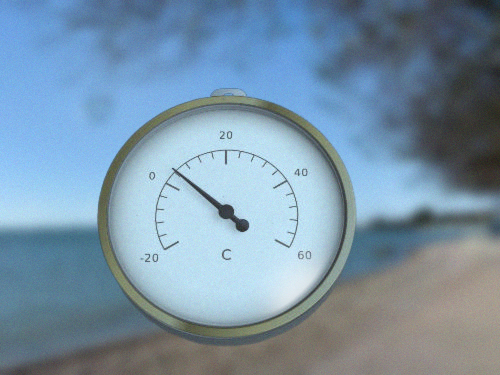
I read 4°C
